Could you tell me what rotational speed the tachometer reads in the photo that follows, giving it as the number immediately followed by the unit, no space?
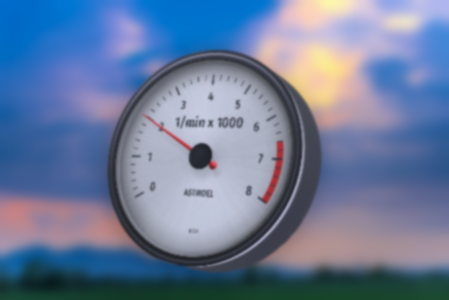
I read 2000rpm
